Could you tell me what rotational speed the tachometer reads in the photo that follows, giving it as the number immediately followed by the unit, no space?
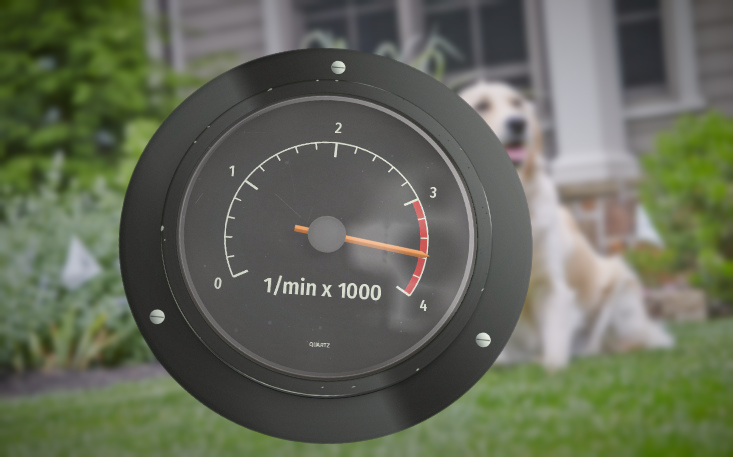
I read 3600rpm
